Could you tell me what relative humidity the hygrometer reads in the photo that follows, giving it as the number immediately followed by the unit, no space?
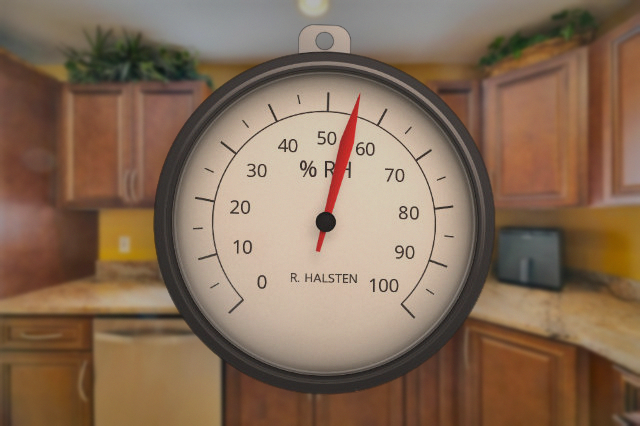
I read 55%
